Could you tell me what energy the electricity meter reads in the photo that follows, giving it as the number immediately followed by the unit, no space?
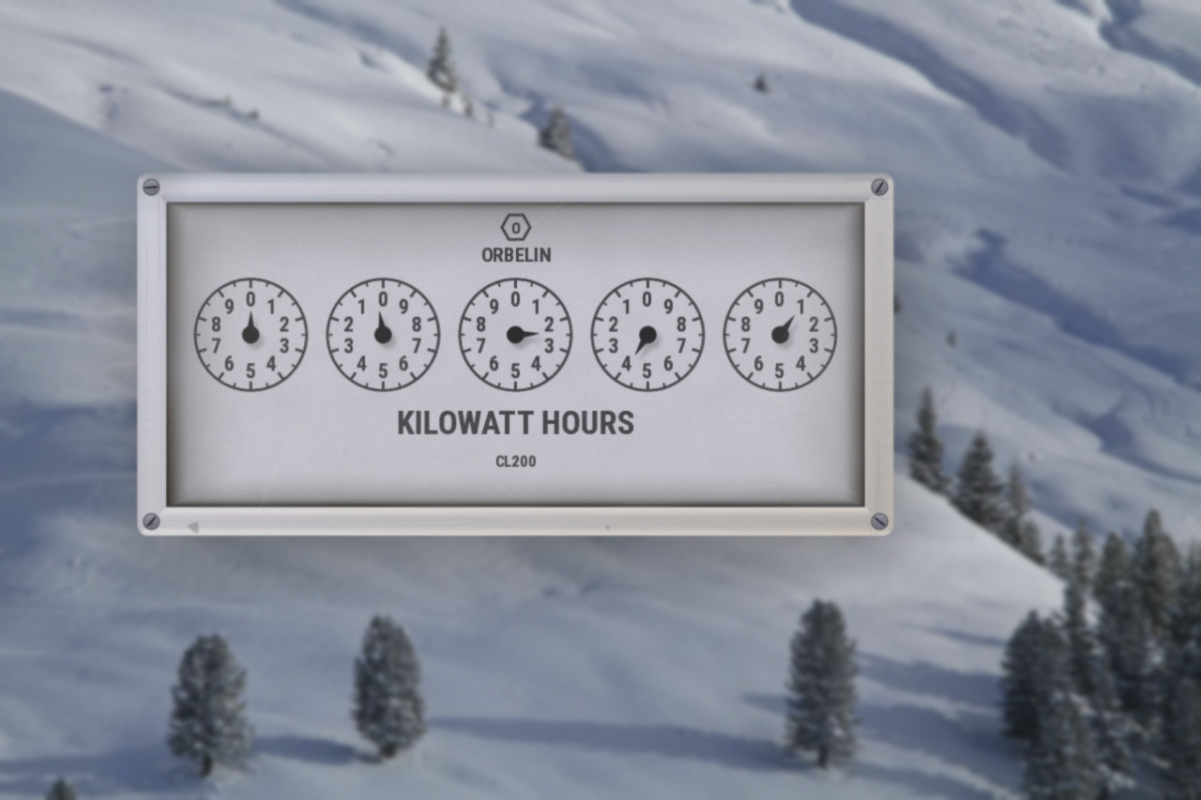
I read 241kWh
